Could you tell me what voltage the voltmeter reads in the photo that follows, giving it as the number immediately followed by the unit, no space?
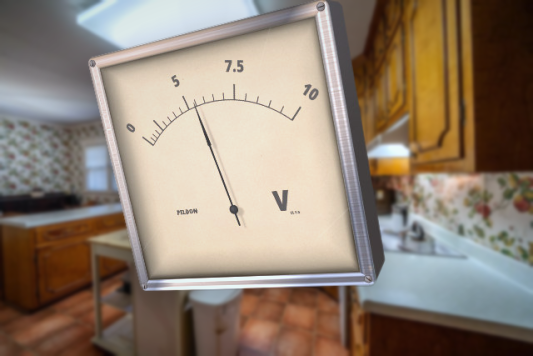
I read 5.5V
